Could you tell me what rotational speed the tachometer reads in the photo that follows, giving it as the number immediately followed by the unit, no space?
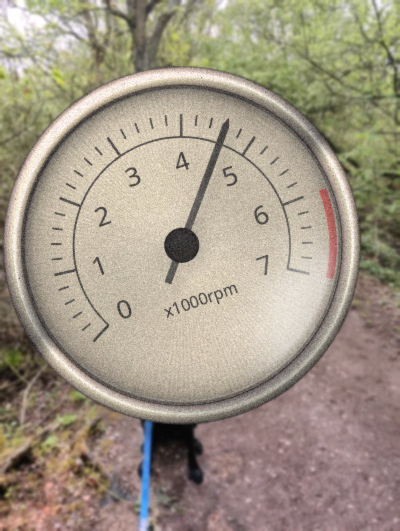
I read 4600rpm
